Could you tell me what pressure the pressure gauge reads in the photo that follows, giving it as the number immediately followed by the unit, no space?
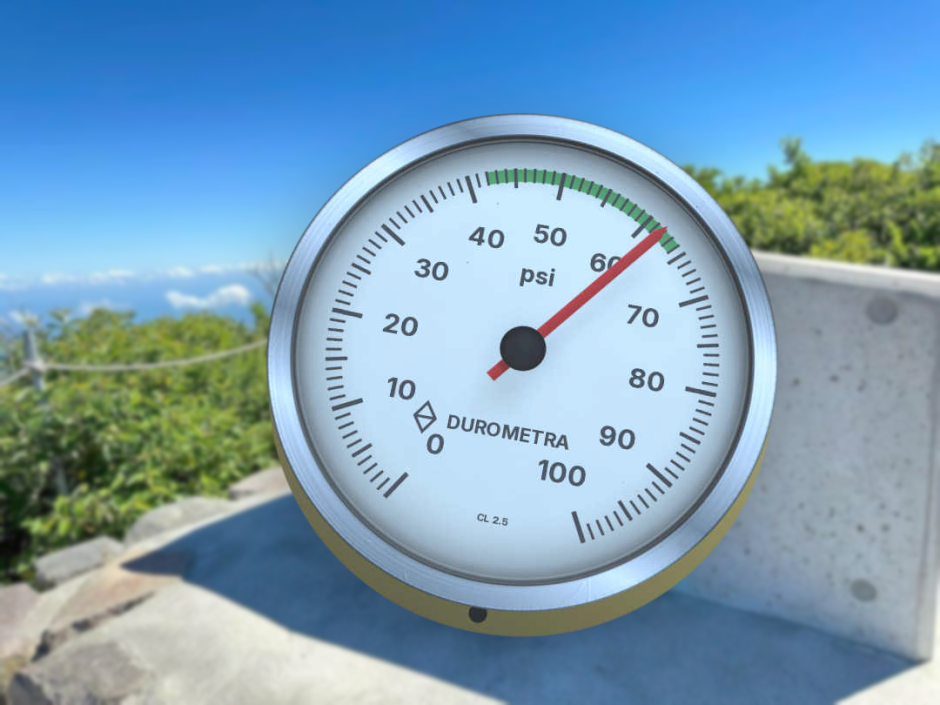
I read 62psi
